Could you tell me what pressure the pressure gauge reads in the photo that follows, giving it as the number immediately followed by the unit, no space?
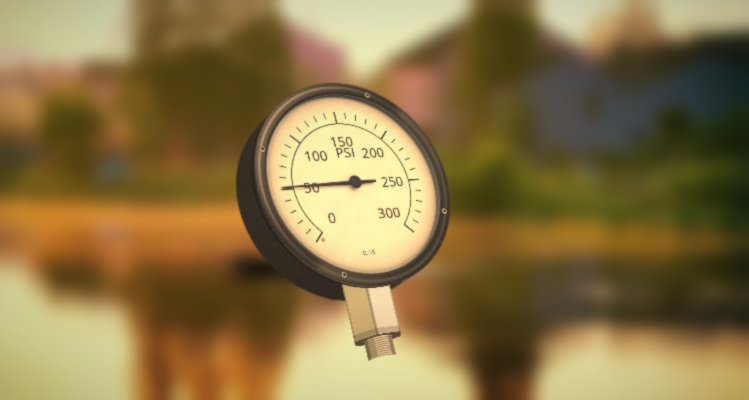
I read 50psi
